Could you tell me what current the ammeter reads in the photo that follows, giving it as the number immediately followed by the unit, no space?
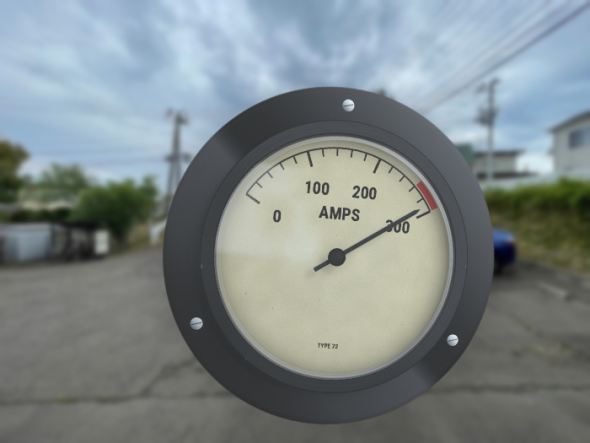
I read 290A
